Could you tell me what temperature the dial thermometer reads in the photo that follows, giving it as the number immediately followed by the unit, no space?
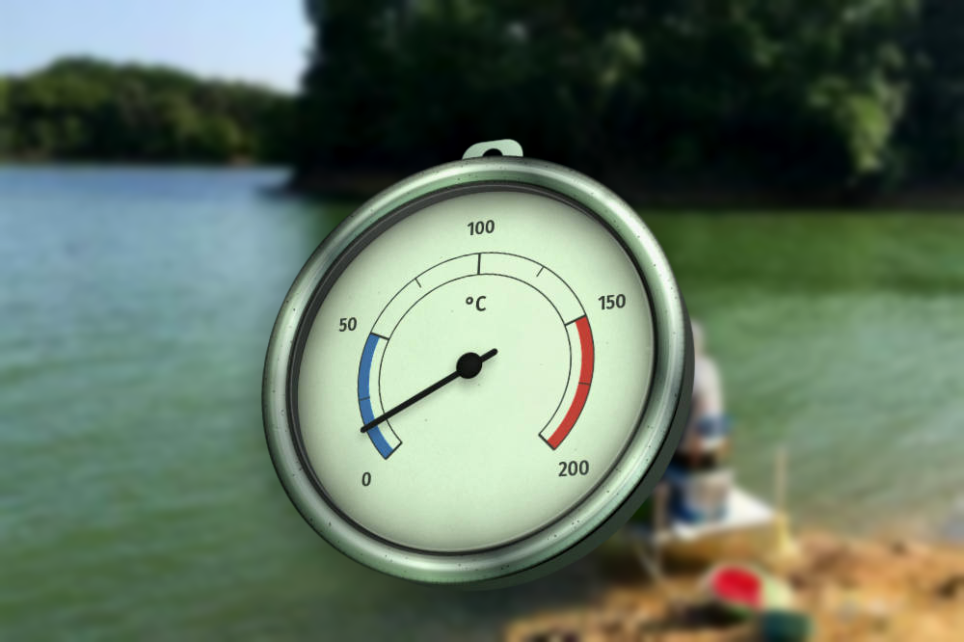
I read 12.5°C
